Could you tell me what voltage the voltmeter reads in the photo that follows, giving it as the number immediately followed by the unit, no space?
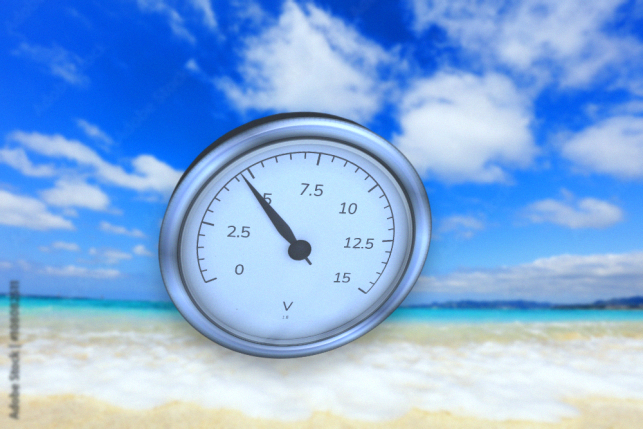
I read 4.75V
